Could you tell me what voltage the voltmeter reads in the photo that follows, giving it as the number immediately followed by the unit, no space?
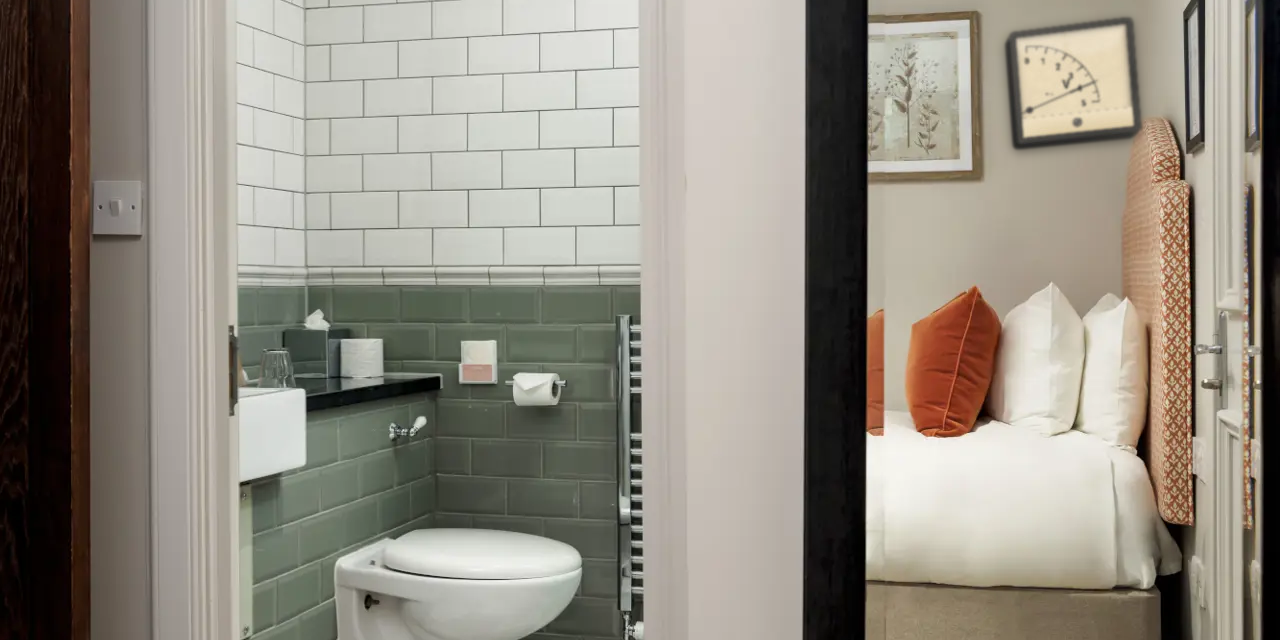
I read 4V
